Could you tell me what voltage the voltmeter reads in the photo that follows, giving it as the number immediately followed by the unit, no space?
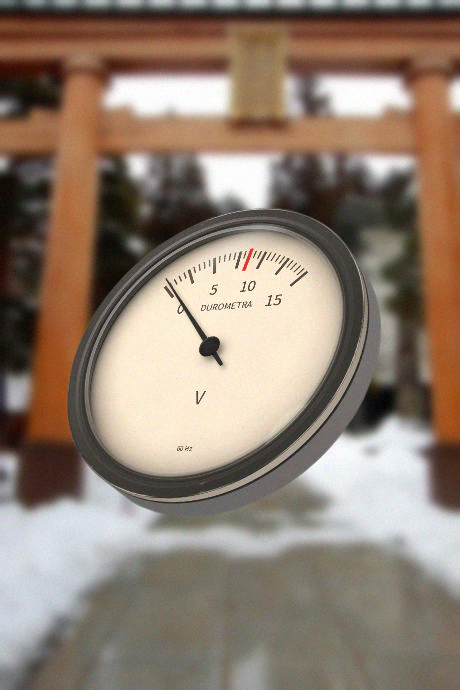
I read 0.5V
